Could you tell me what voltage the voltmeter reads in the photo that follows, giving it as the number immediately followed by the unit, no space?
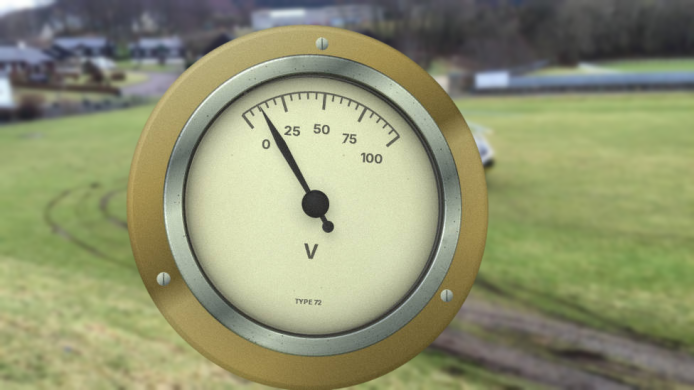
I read 10V
